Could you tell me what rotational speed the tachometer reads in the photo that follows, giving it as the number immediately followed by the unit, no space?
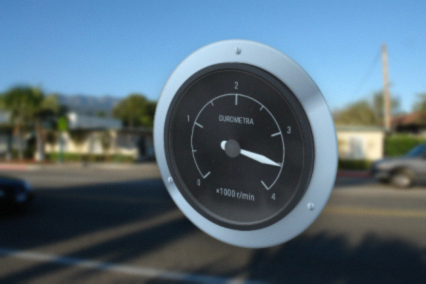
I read 3500rpm
